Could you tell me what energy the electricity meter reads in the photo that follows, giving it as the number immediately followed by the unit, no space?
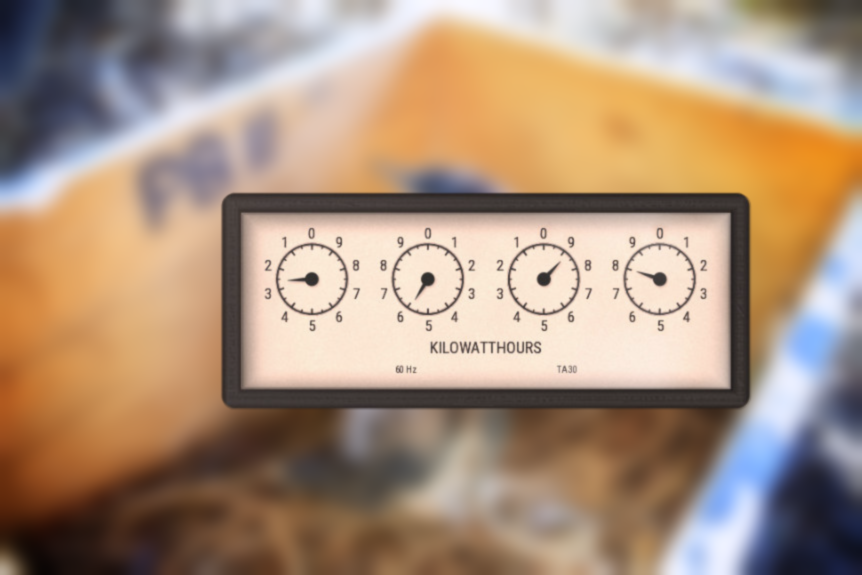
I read 2588kWh
